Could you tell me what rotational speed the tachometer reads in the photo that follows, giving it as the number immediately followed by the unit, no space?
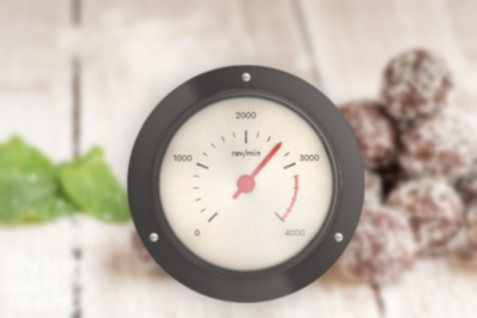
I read 2600rpm
